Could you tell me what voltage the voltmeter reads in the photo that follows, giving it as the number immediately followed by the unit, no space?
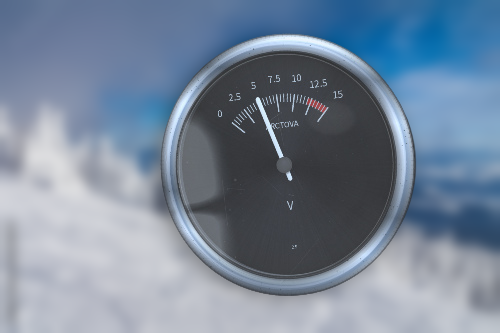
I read 5V
